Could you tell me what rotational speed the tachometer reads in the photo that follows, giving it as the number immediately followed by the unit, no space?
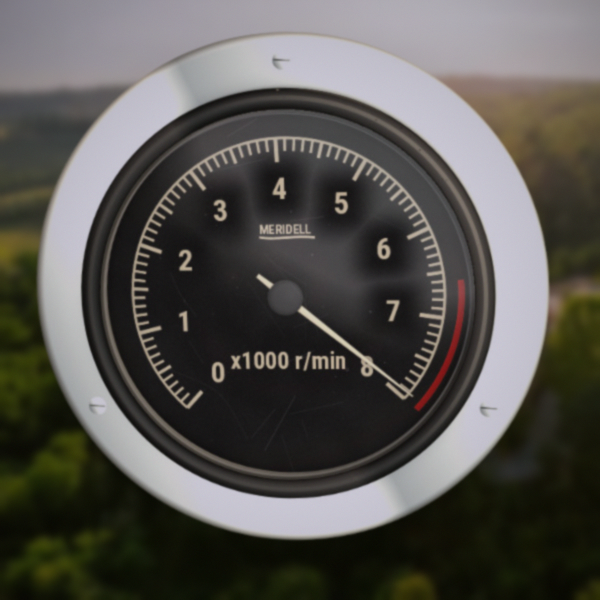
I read 7900rpm
